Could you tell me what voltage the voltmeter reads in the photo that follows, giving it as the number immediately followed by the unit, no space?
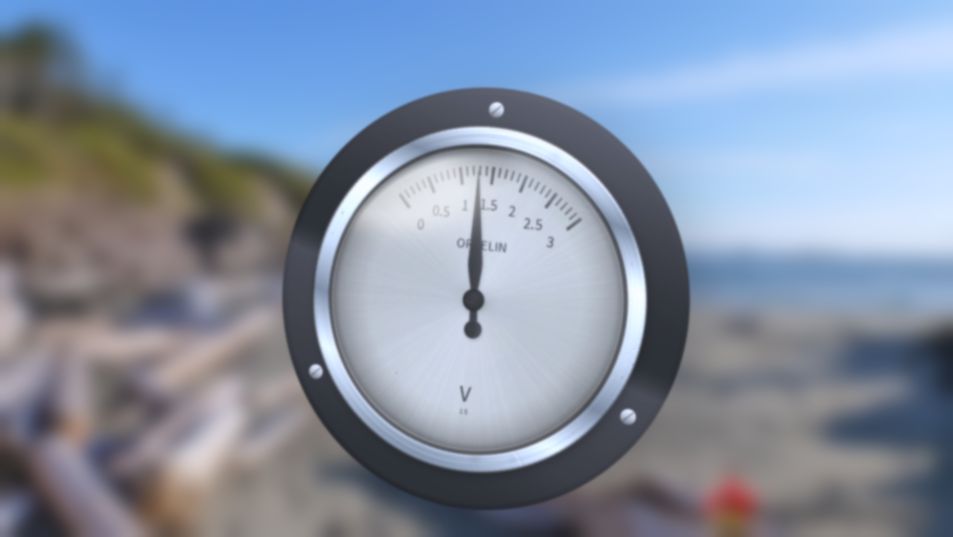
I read 1.3V
